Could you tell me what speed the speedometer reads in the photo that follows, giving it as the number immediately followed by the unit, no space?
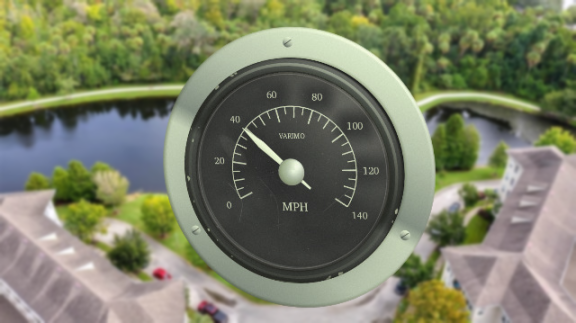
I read 40mph
